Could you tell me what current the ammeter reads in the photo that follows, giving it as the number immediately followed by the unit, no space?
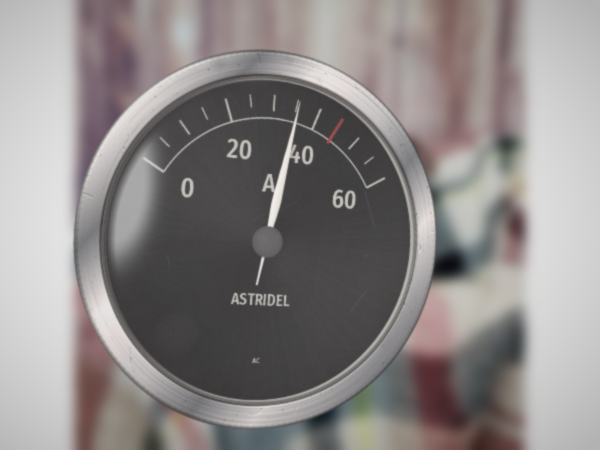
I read 35A
